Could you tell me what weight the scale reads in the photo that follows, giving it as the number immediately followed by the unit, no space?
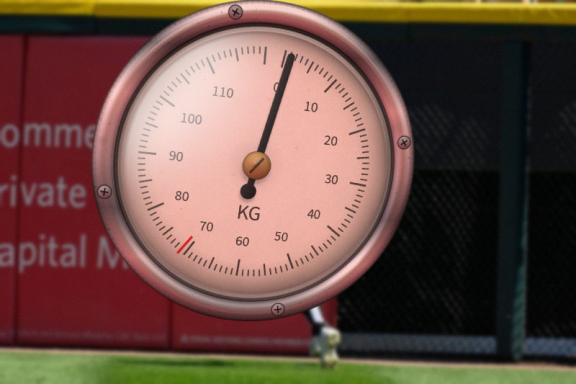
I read 1kg
